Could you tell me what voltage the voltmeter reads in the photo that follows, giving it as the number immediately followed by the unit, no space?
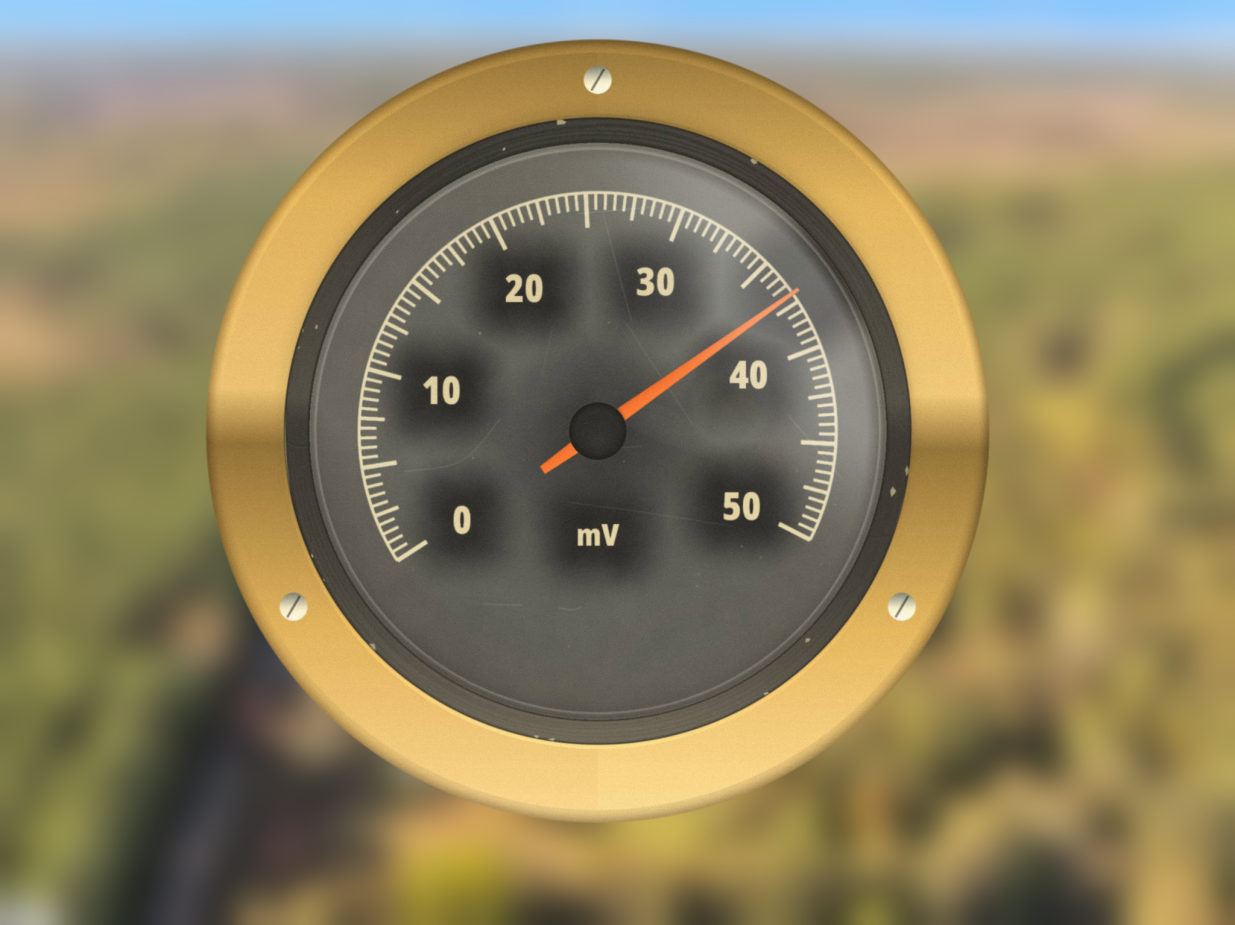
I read 37mV
